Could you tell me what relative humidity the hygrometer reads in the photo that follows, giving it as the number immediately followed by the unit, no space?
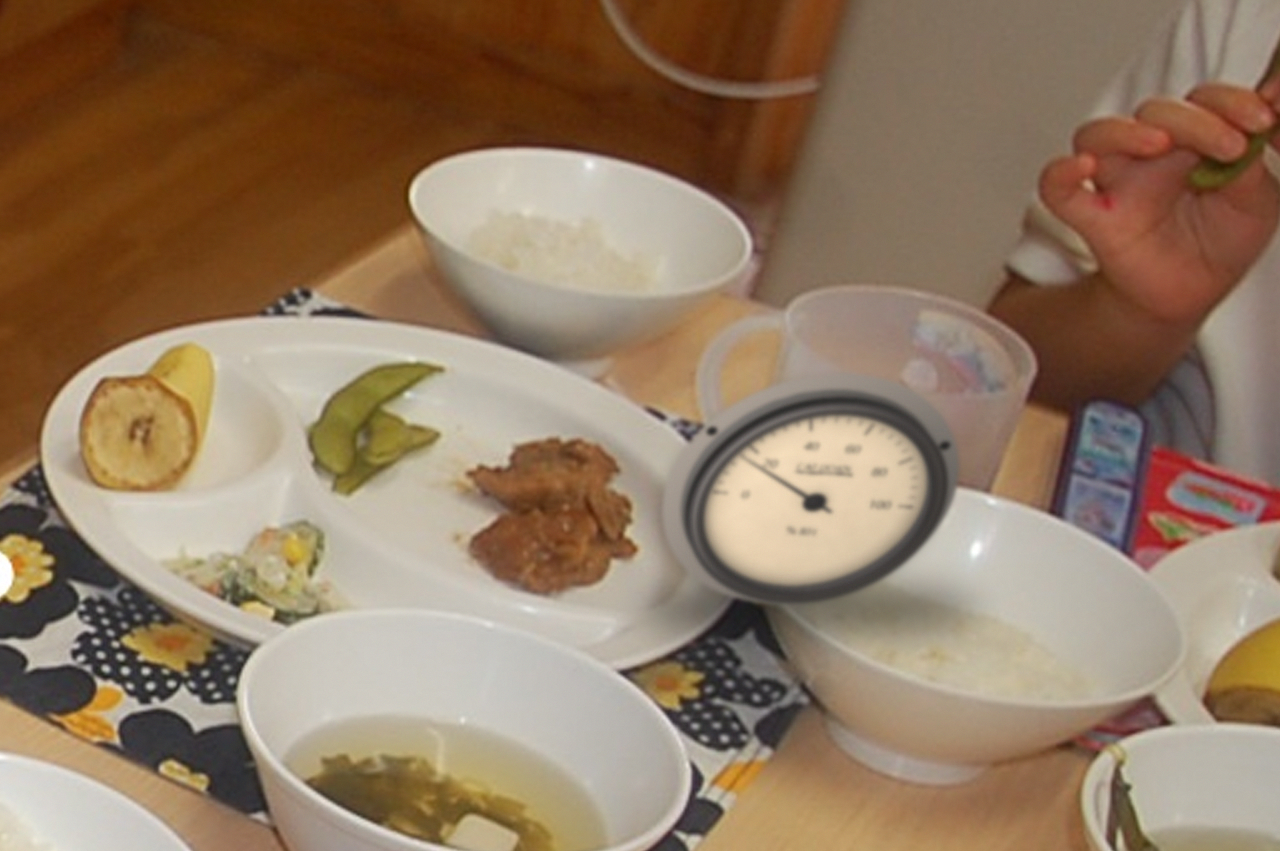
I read 16%
